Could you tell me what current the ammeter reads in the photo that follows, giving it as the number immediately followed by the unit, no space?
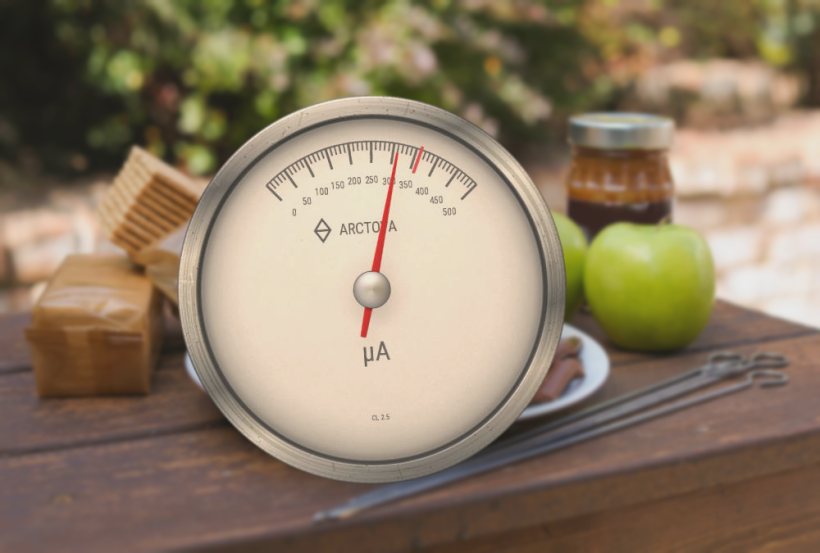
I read 310µA
